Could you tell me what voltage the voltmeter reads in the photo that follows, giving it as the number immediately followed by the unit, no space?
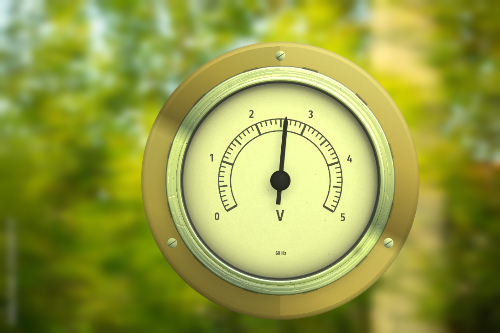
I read 2.6V
